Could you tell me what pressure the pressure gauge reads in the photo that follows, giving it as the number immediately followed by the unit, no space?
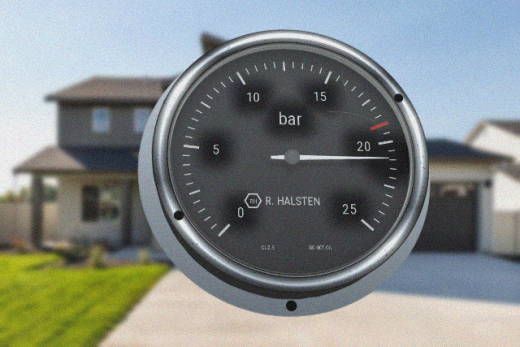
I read 21bar
